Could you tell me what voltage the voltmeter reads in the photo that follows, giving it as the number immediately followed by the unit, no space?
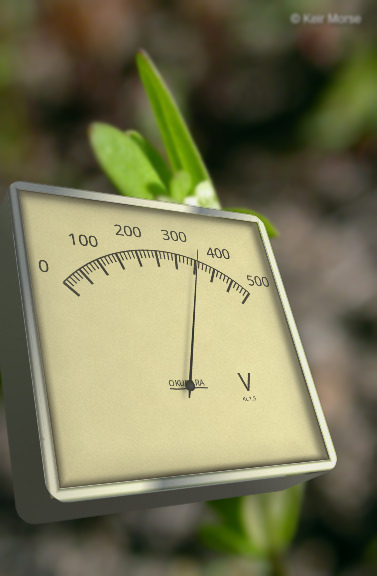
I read 350V
